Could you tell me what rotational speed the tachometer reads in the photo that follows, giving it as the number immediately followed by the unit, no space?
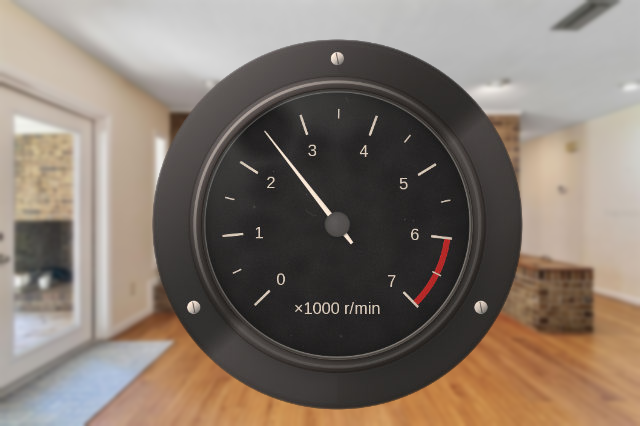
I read 2500rpm
